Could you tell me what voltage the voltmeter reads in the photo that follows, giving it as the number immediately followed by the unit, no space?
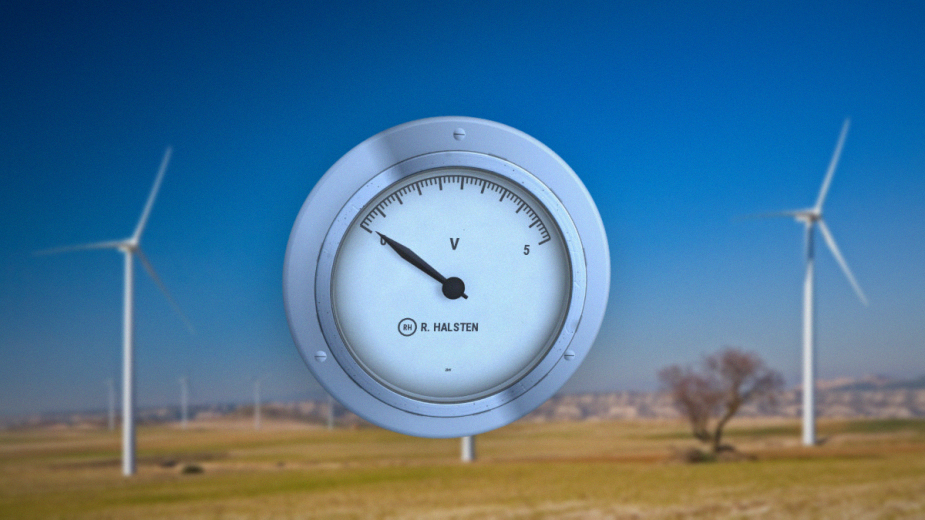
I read 0.1V
